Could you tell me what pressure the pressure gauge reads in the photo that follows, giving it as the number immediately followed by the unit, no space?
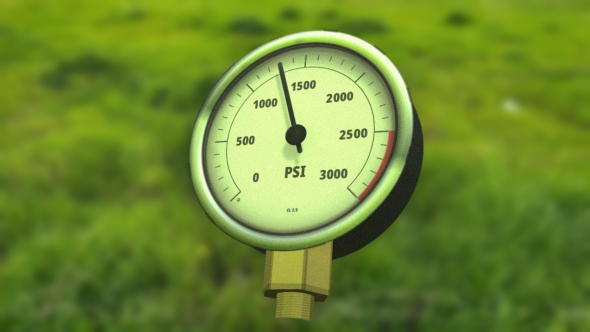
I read 1300psi
